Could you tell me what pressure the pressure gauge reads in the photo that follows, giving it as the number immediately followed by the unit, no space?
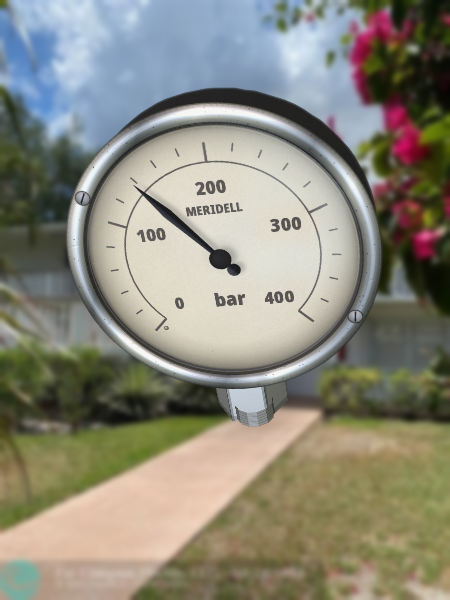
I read 140bar
